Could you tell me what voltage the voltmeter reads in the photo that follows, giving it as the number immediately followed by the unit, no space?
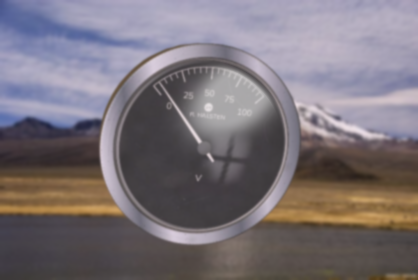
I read 5V
